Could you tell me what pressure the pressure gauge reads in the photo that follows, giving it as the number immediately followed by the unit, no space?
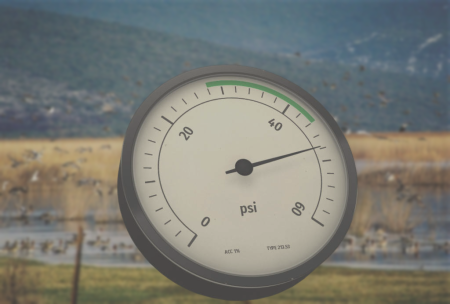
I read 48psi
